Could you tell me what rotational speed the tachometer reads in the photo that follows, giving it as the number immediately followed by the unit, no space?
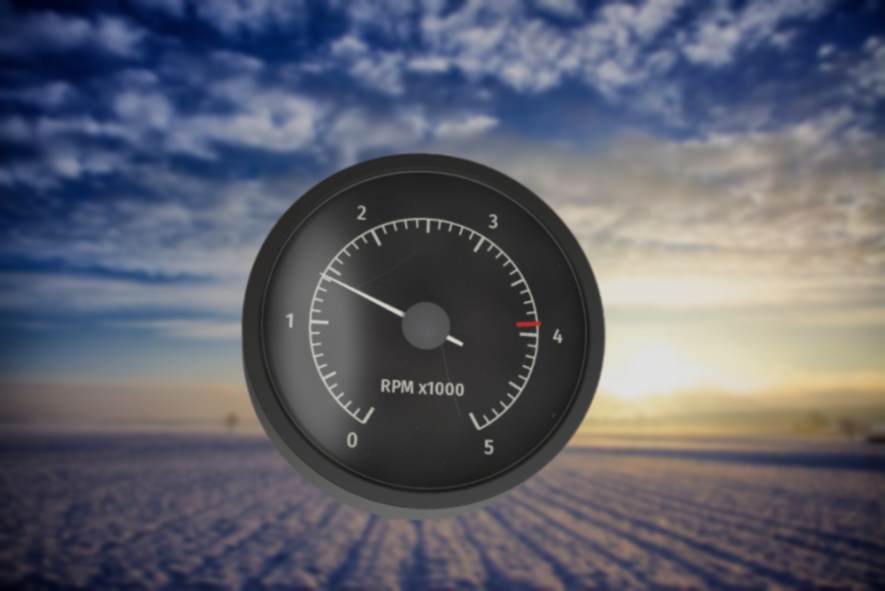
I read 1400rpm
